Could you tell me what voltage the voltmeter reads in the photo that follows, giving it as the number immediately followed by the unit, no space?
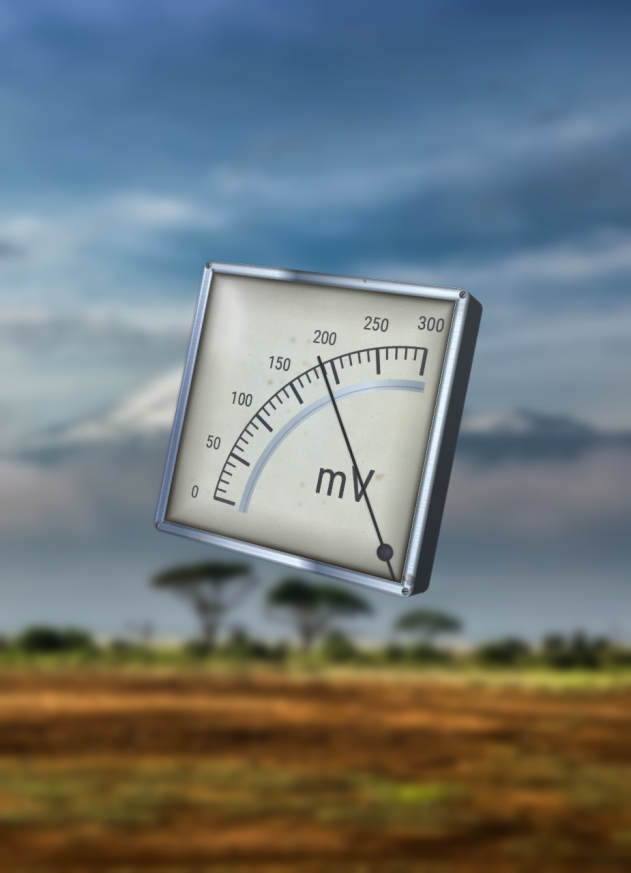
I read 190mV
